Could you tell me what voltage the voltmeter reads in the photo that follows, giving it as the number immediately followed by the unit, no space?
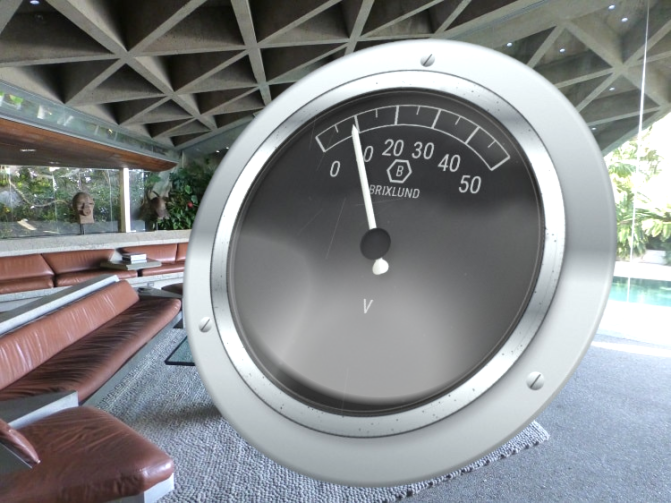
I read 10V
